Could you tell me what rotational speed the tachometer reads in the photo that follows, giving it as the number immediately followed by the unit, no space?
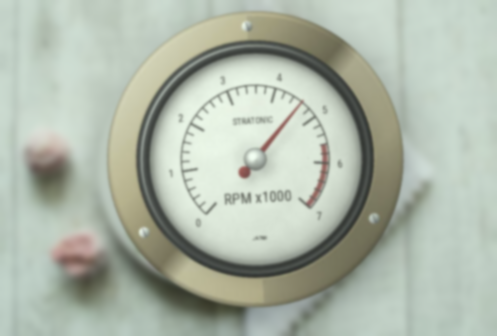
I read 4600rpm
